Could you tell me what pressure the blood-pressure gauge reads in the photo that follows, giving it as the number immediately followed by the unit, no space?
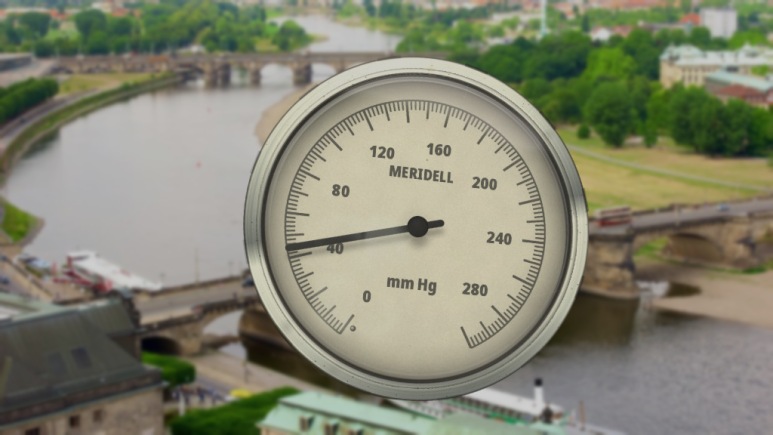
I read 44mmHg
